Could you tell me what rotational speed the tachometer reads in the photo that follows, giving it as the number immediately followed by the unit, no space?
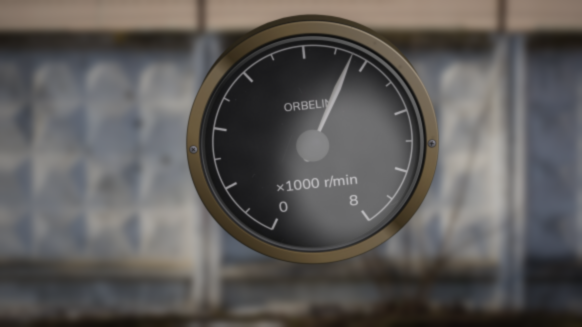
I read 4750rpm
